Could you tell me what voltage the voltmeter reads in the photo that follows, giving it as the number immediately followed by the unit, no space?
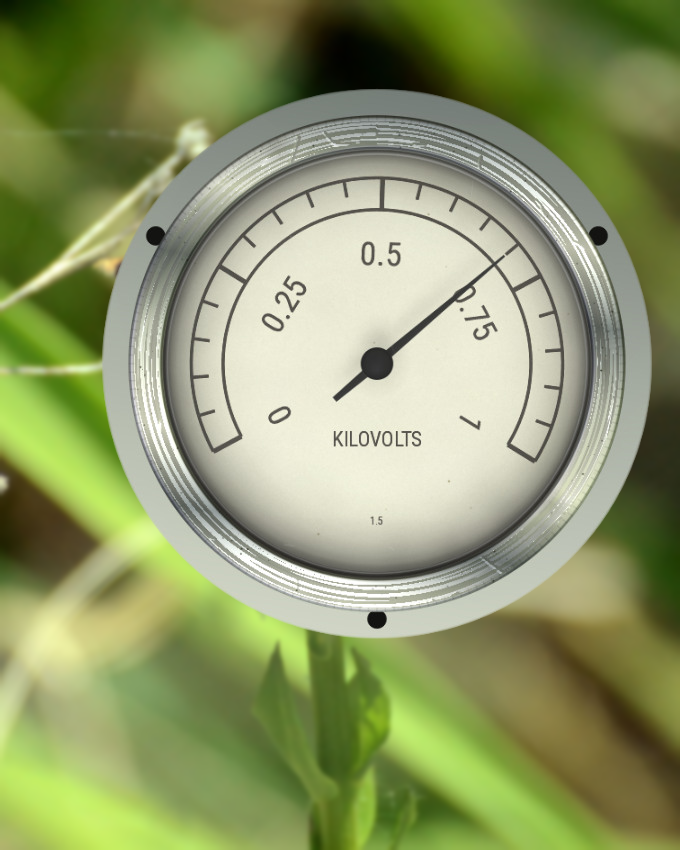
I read 0.7kV
